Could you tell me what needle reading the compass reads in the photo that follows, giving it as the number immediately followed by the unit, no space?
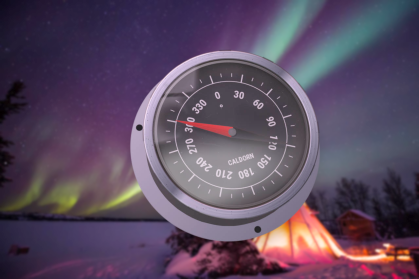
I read 300°
